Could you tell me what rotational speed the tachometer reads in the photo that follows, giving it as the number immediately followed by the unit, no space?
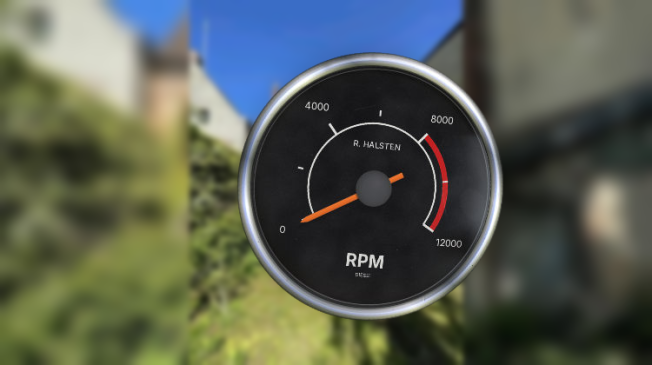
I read 0rpm
